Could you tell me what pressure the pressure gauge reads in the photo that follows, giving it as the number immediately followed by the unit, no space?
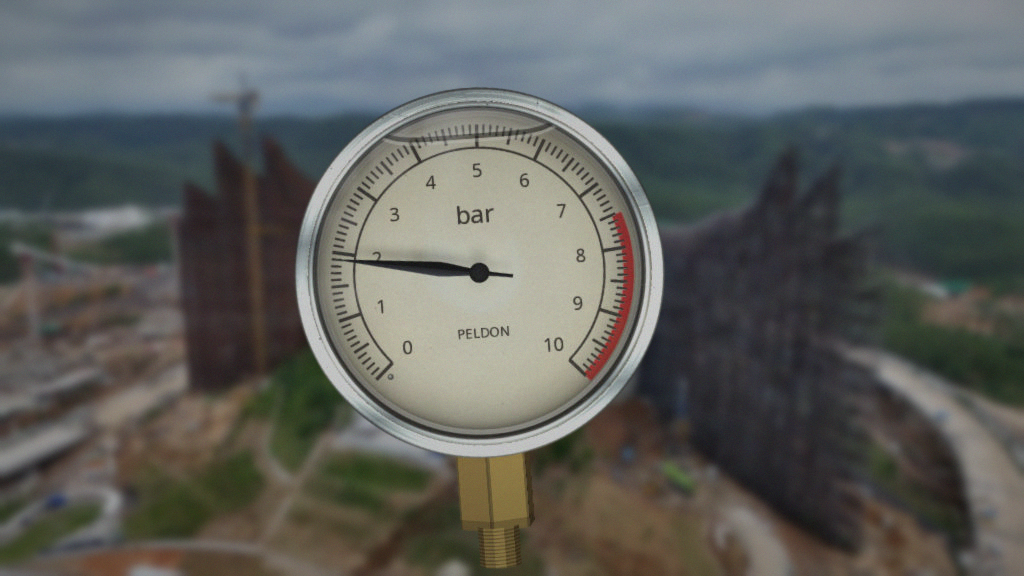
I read 1.9bar
